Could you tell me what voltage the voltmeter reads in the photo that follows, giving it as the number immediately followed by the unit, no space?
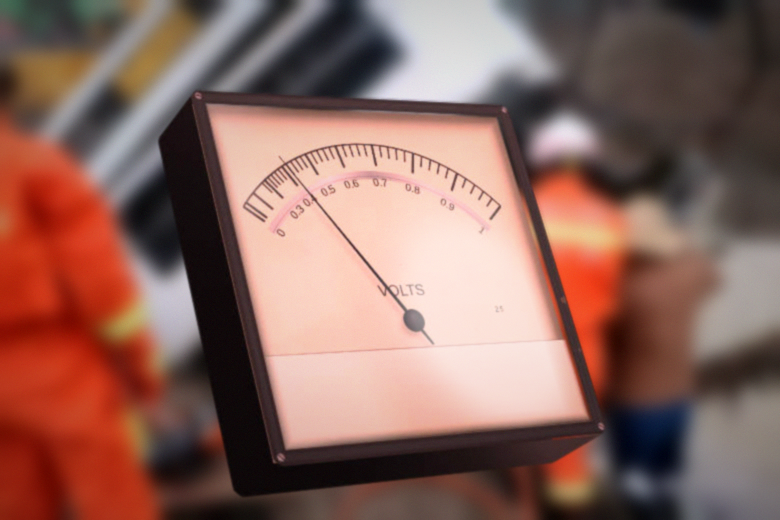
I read 0.4V
